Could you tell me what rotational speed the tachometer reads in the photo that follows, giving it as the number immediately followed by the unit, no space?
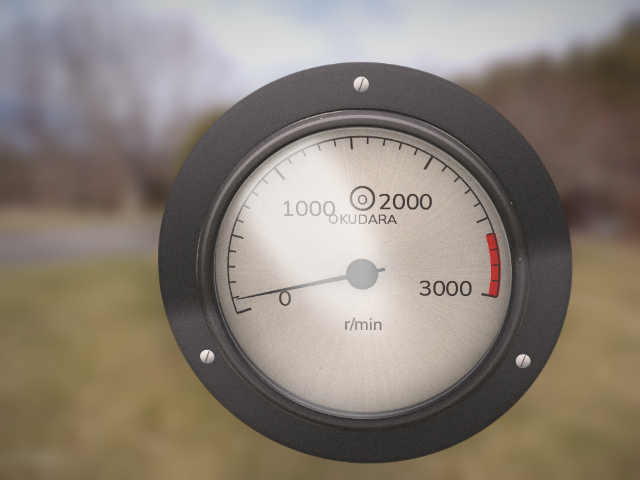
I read 100rpm
